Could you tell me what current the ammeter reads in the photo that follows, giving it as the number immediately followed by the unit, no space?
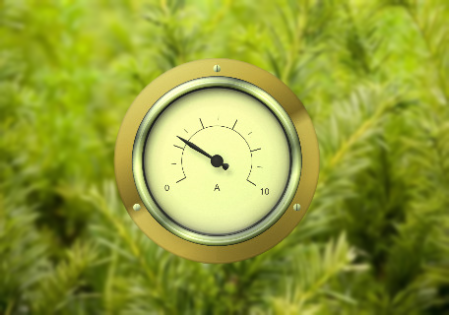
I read 2.5A
